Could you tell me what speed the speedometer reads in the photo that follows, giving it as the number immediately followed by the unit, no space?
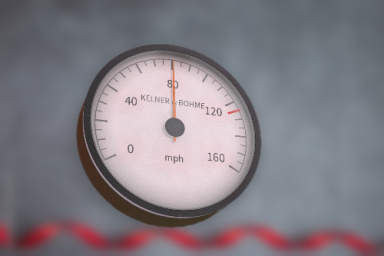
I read 80mph
